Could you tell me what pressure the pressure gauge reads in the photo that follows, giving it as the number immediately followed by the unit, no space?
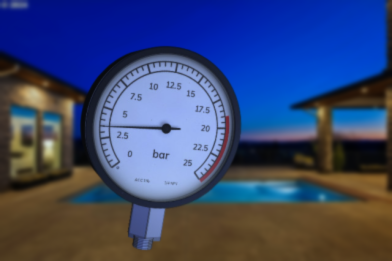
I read 3.5bar
